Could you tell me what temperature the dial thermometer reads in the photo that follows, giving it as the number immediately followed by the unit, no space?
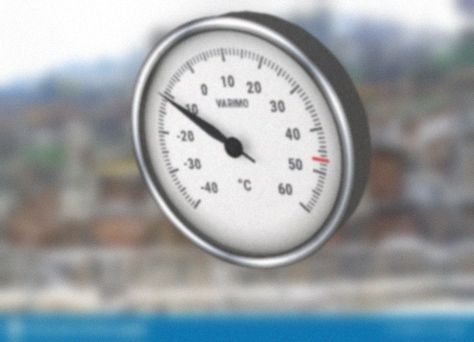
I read -10°C
